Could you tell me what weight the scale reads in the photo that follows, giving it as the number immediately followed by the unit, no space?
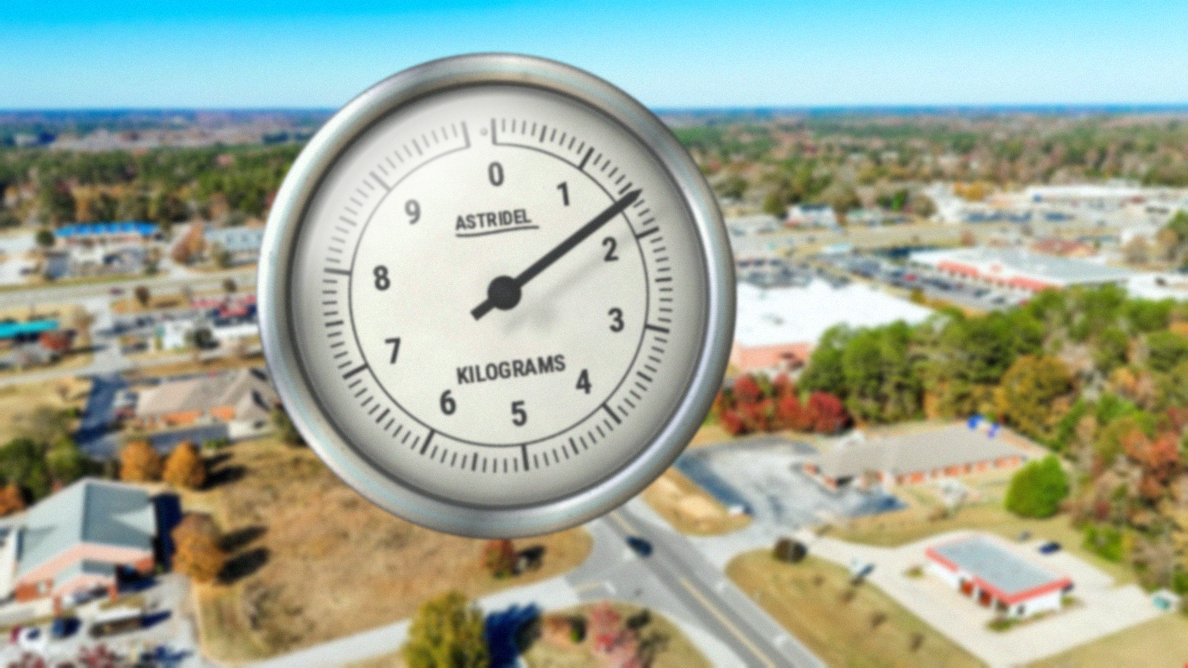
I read 1.6kg
